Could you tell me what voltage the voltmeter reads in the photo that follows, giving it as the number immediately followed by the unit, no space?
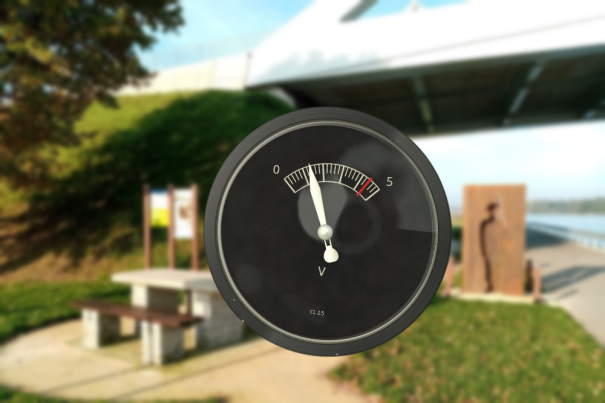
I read 1.4V
